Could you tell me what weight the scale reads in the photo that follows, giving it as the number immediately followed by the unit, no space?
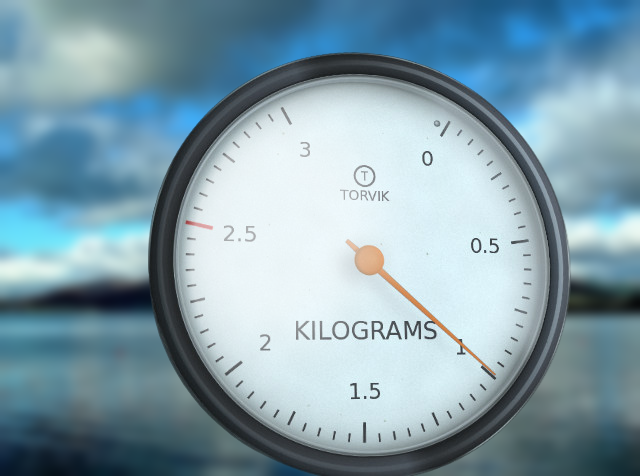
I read 1kg
